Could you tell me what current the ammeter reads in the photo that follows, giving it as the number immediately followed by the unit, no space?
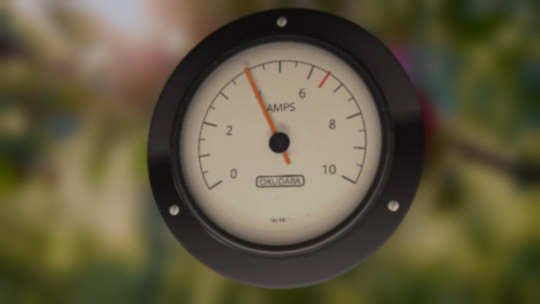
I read 4A
